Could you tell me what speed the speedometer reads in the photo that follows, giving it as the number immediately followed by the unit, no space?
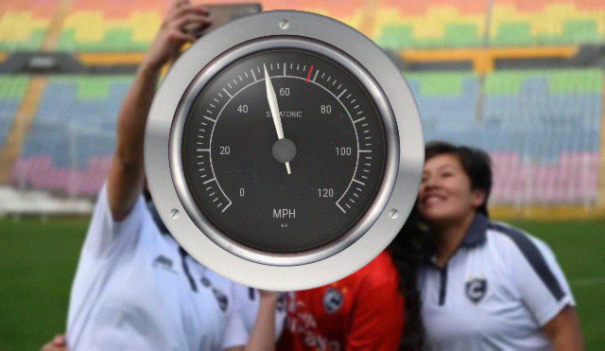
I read 54mph
